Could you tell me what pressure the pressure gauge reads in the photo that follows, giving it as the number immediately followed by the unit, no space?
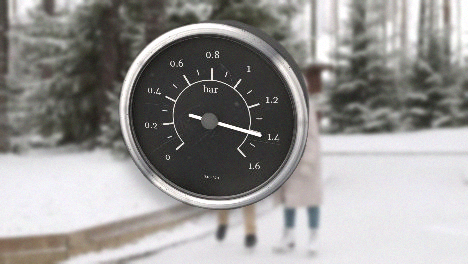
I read 1.4bar
